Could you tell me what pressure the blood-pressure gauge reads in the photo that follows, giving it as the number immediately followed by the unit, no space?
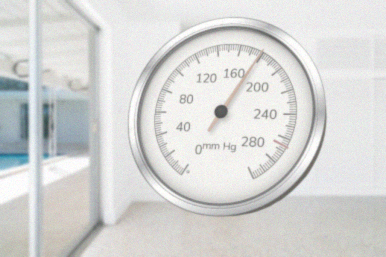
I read 180mmHg
